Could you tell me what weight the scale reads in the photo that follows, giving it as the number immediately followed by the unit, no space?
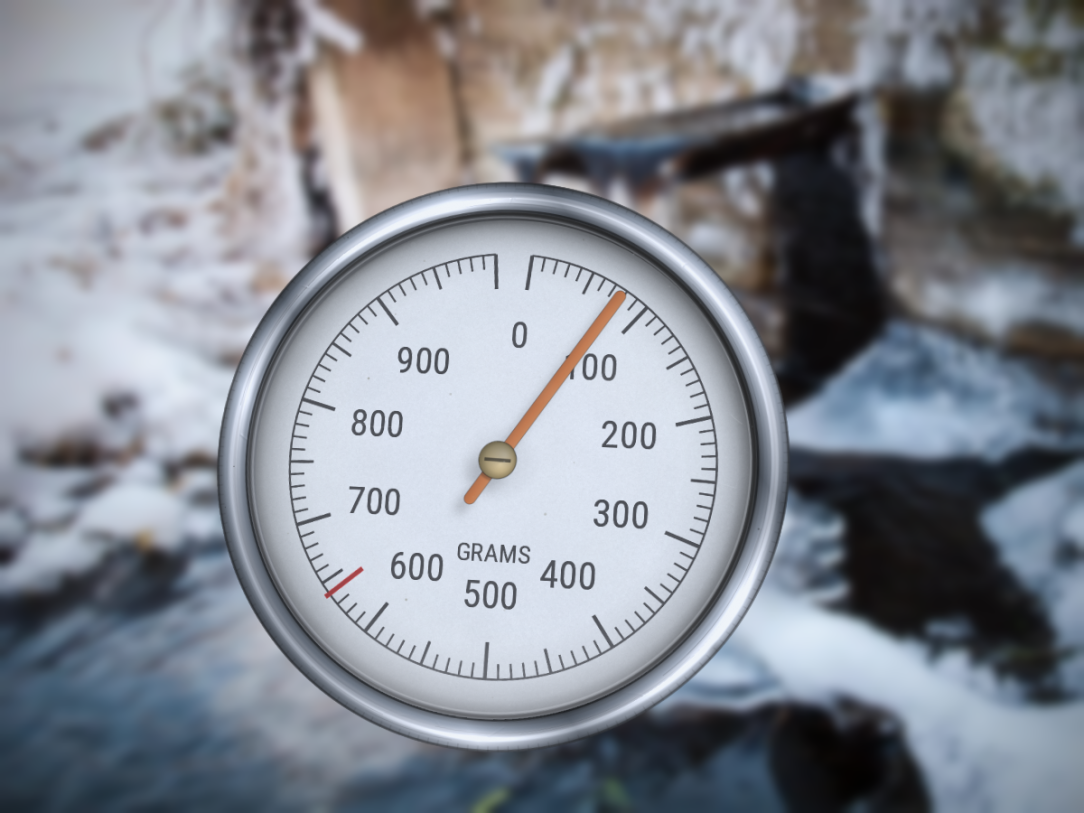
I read 80g
